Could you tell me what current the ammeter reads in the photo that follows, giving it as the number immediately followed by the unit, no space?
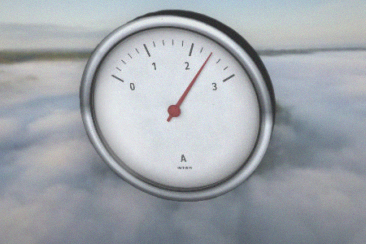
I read 2.4A
